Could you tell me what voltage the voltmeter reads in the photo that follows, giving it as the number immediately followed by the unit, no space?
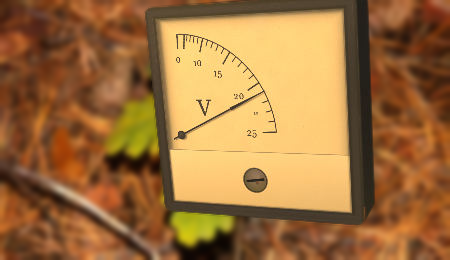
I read 21V
